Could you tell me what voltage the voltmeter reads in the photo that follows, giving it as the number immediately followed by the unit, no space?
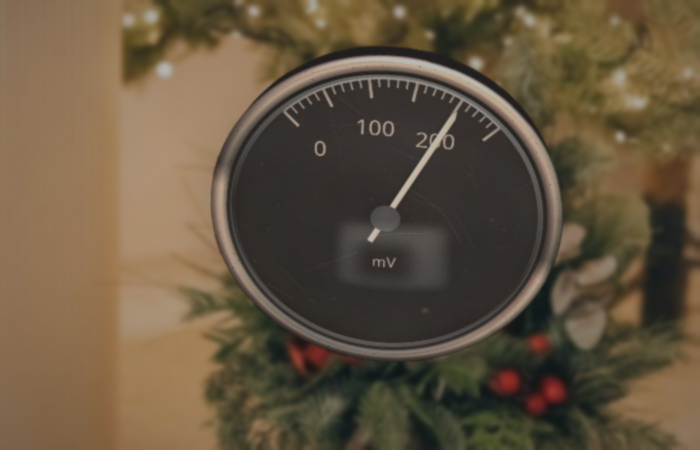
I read 200mV
